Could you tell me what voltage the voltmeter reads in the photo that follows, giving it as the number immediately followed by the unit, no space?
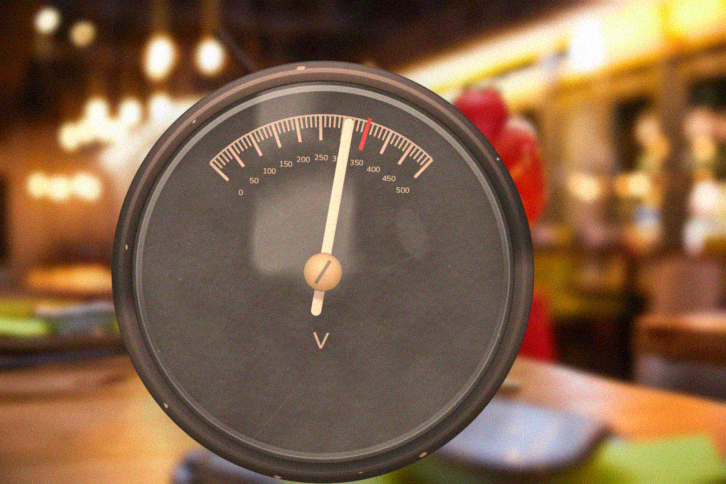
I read 310V
